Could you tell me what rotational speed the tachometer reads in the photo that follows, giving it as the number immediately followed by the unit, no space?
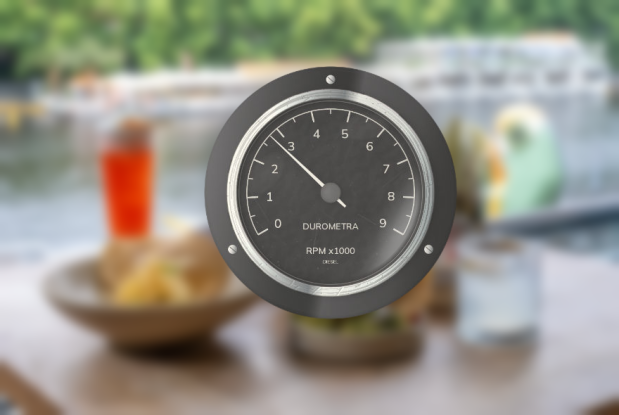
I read 2750rpm
